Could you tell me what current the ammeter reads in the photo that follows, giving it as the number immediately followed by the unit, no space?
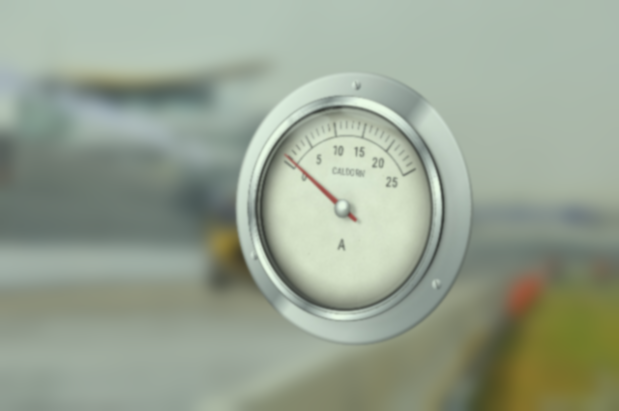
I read 1A
